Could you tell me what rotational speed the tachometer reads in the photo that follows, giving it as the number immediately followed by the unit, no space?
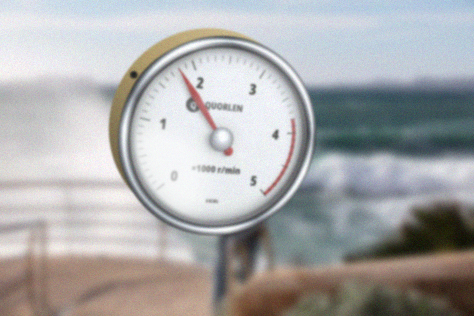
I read 1800rpm
